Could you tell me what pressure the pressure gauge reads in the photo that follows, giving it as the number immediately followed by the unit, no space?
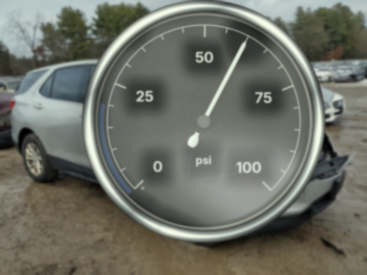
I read 60psi
